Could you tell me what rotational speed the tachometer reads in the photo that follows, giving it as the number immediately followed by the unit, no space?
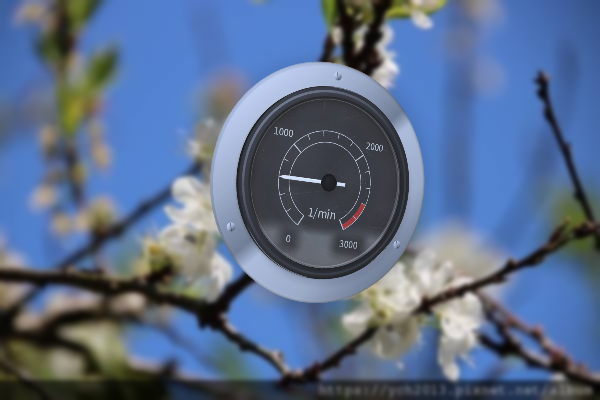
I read 600rpm
